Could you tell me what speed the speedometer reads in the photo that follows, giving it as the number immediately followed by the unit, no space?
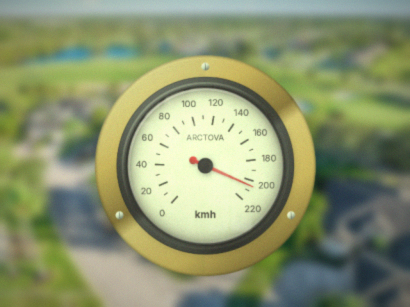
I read 205km/h
